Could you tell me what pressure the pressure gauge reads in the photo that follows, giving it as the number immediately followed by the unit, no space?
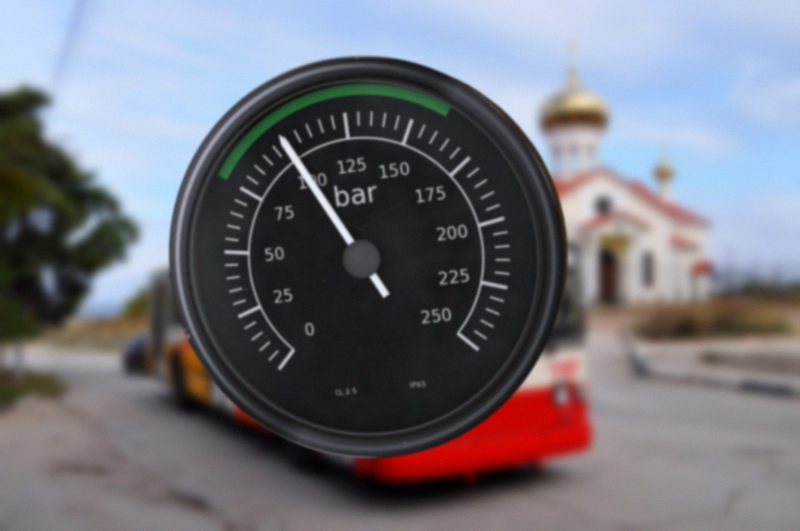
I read 100bar
